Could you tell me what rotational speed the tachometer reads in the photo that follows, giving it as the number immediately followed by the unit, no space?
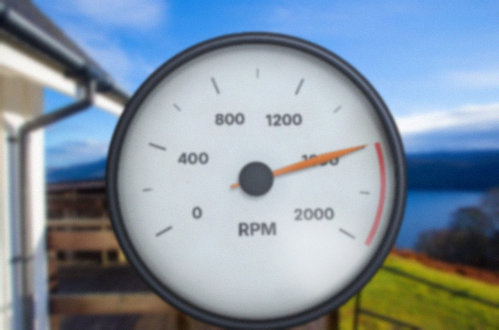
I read 1600rpm
